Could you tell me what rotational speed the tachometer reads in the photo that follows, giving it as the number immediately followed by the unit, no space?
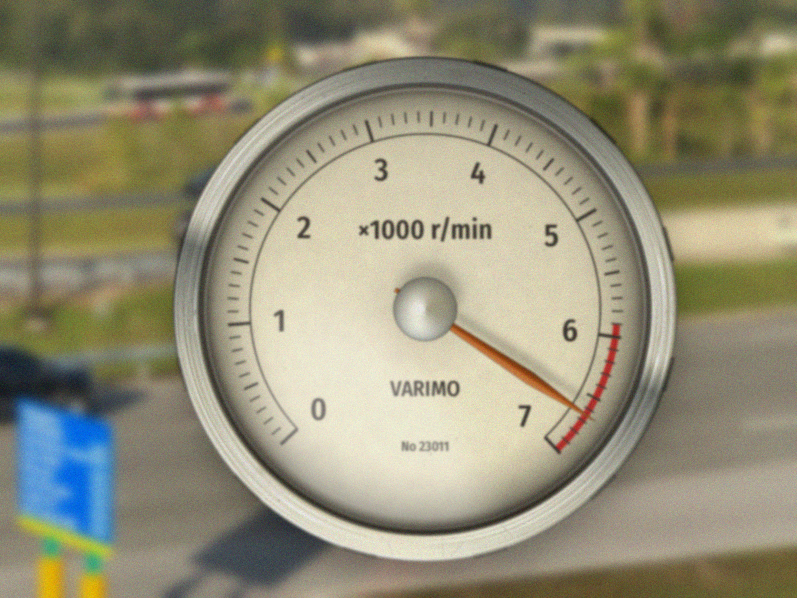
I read 6650rpm
